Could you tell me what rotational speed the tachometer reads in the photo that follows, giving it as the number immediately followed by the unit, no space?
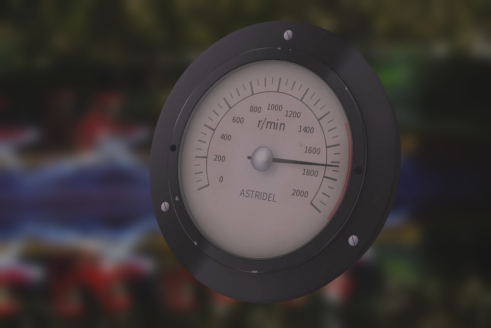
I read 1725rpm
